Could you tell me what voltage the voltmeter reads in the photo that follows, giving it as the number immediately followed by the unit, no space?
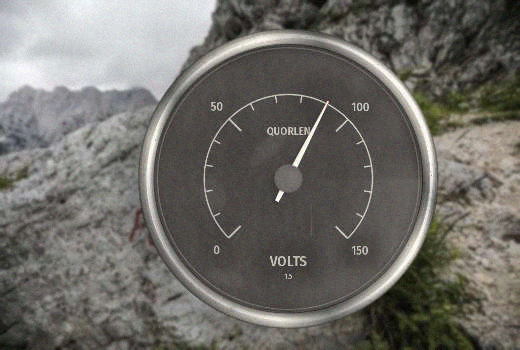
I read 90V
